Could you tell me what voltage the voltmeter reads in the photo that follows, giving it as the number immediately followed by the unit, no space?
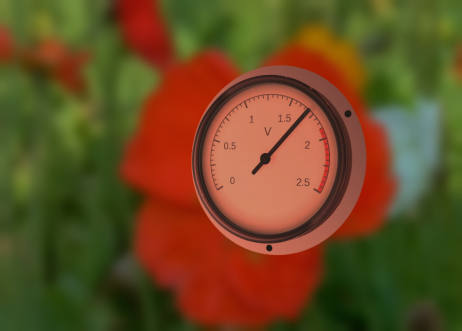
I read 1.7V
